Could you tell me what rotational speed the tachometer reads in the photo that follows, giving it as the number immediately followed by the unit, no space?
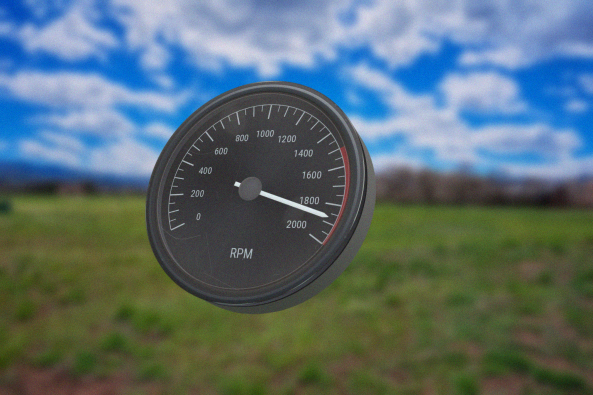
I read 1875rpm
